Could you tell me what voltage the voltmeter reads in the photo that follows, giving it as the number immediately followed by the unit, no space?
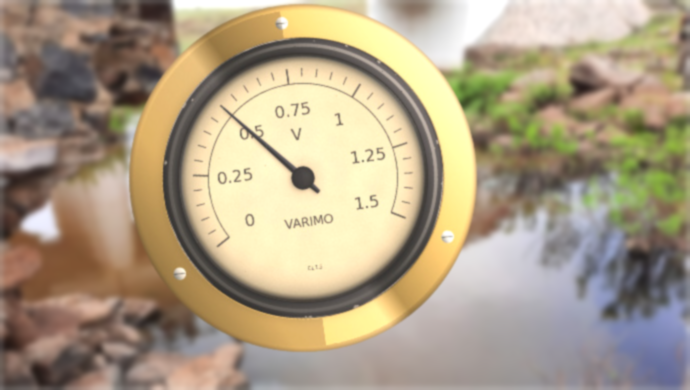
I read 0.5V
